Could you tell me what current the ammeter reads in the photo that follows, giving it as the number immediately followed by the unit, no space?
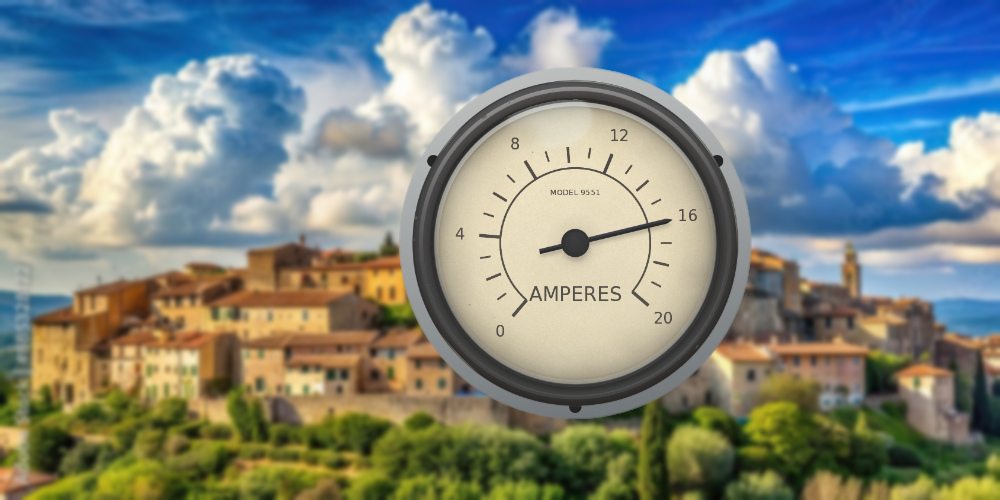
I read 16A
